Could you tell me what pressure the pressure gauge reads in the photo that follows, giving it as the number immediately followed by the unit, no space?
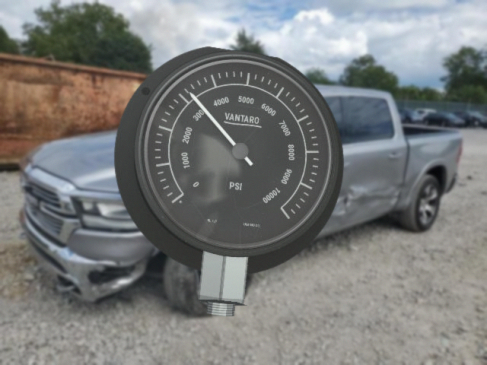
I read 3200psi
